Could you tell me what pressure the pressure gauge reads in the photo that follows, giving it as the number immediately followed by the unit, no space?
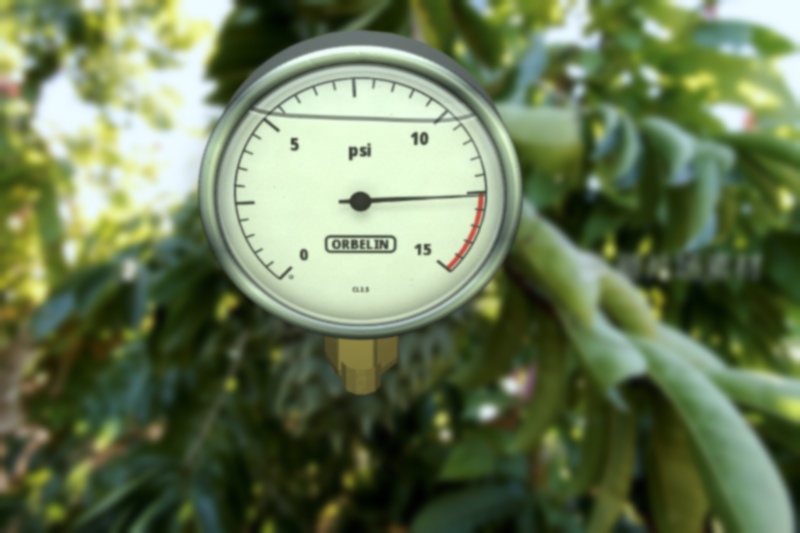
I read 12.5psi
